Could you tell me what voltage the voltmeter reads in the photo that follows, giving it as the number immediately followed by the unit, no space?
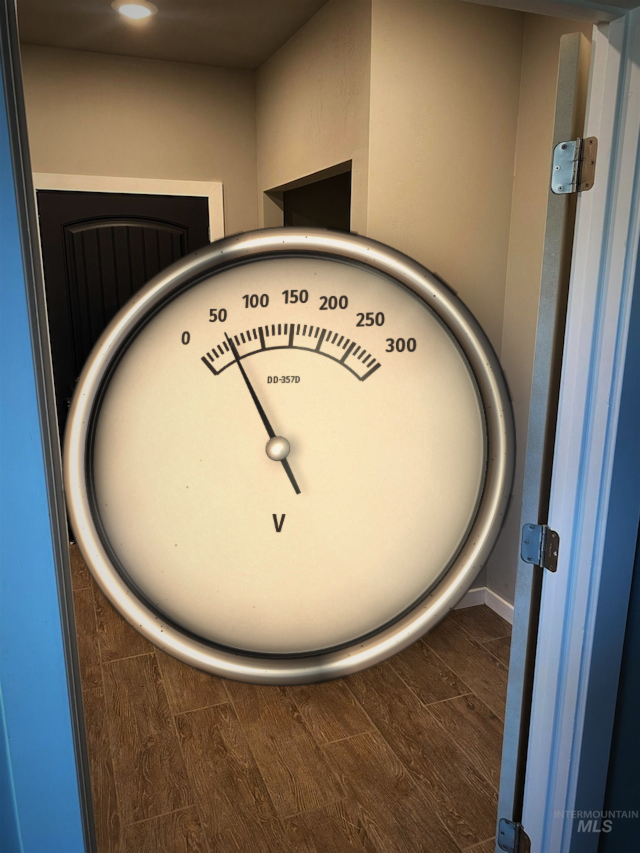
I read 50V
